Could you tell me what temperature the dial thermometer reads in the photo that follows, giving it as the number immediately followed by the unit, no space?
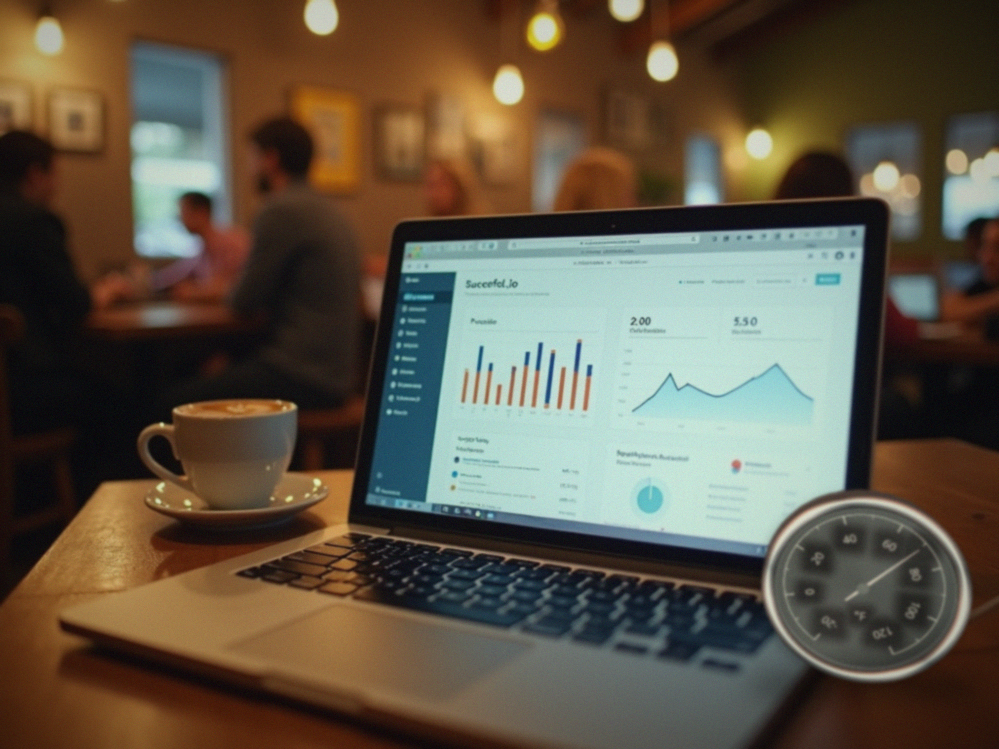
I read 70°F
